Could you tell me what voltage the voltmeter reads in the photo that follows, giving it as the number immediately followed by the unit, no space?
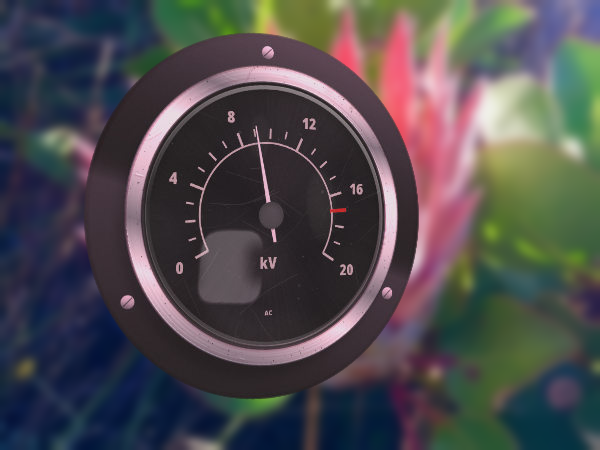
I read 9kV
